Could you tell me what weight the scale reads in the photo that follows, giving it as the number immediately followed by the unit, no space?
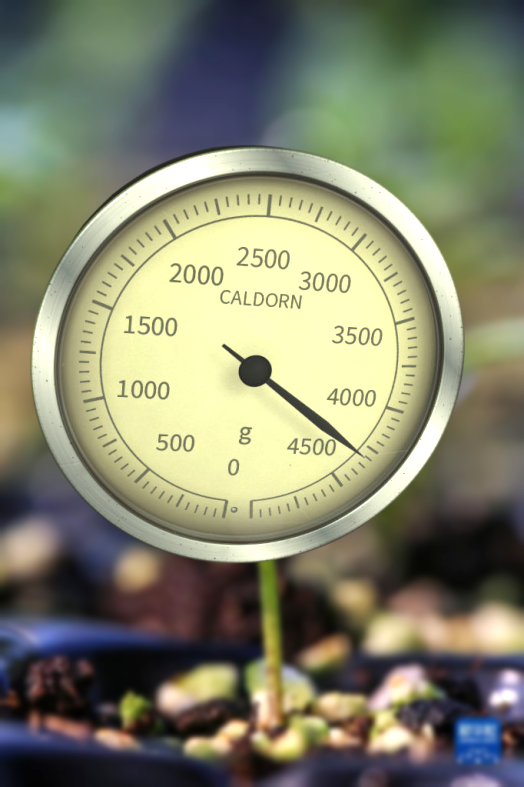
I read 4300g
